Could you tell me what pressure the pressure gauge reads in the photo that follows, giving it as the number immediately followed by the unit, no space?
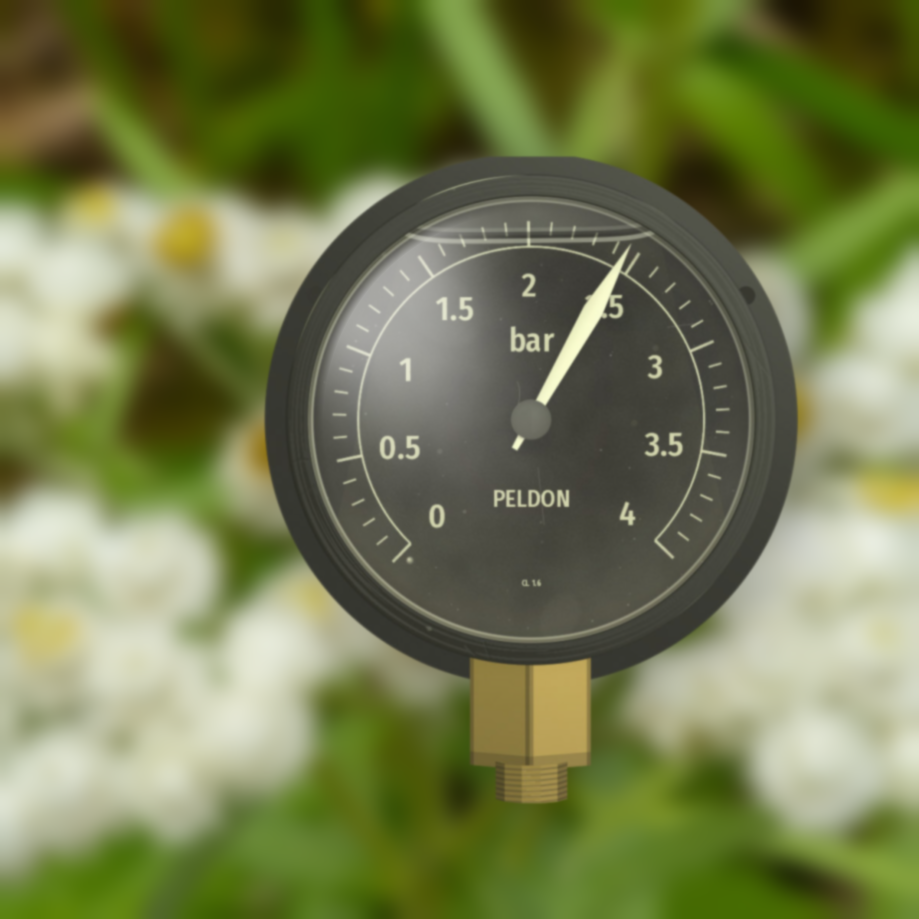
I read 2.45bar
